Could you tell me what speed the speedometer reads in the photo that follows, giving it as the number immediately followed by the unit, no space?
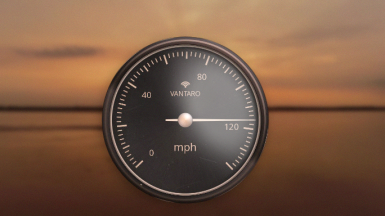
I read 116mph
